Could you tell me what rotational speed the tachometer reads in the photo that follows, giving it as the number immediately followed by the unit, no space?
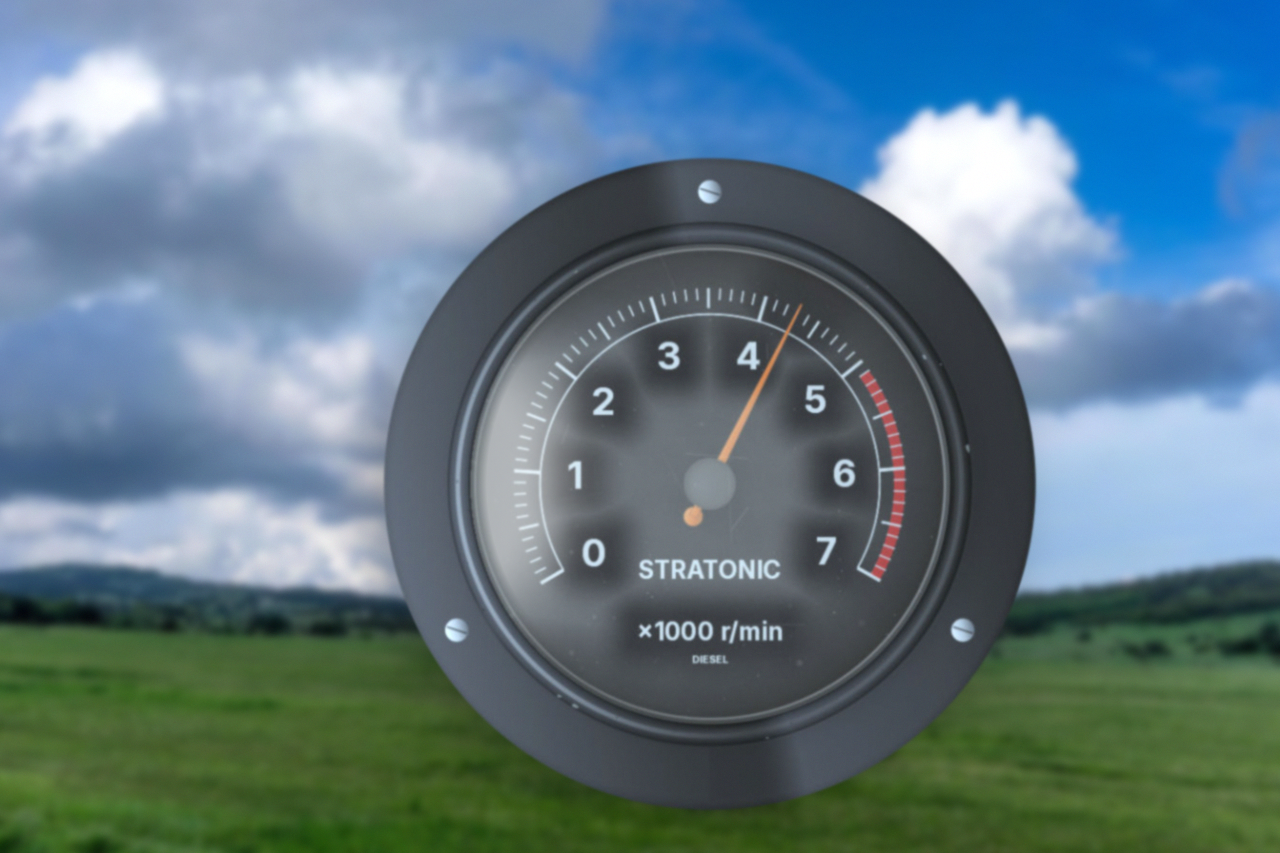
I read 4300rpm
